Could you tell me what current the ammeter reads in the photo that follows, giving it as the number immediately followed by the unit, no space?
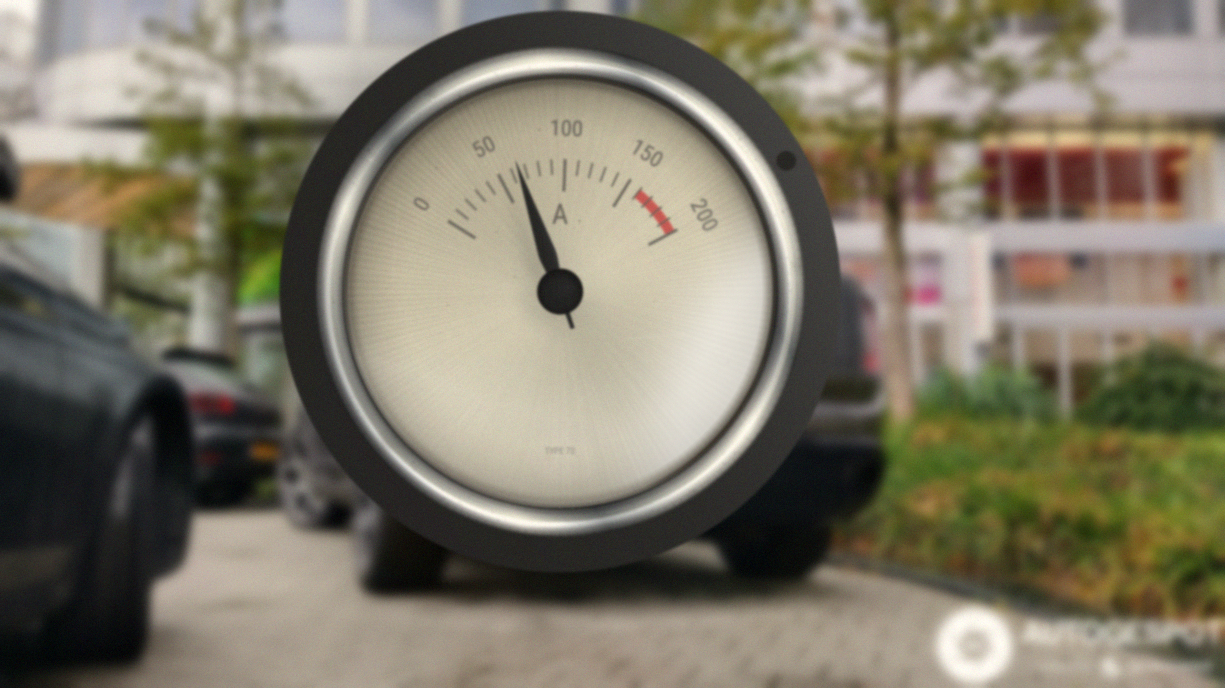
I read 65A
